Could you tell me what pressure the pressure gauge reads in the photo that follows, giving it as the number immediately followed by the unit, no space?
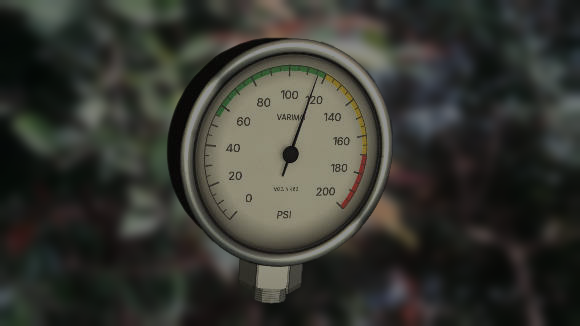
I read 115psi
